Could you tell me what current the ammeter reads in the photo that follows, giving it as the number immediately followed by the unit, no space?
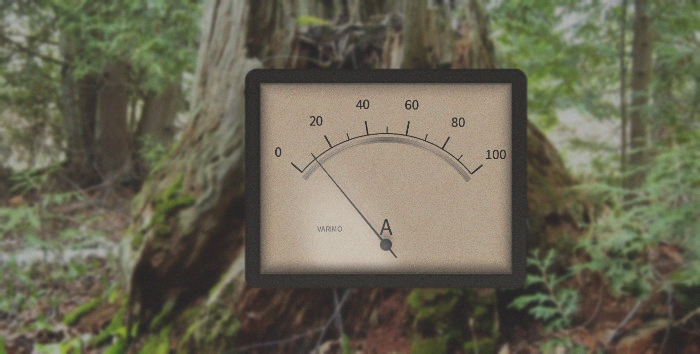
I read 10A
